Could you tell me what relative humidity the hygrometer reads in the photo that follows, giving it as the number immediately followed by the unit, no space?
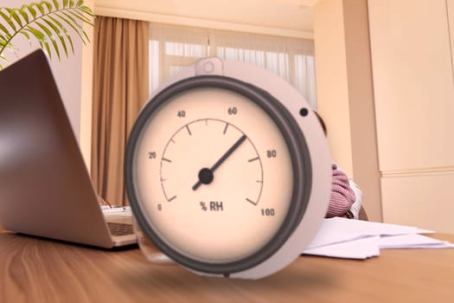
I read 70%
